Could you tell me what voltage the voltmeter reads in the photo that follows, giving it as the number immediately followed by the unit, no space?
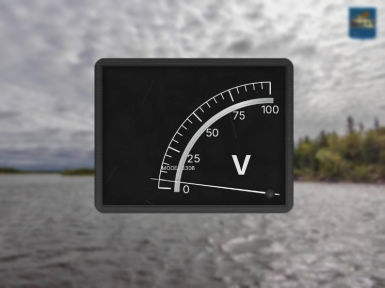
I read 5V
